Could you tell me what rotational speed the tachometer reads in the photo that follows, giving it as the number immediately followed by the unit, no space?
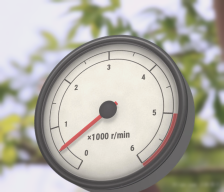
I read 500rpm
